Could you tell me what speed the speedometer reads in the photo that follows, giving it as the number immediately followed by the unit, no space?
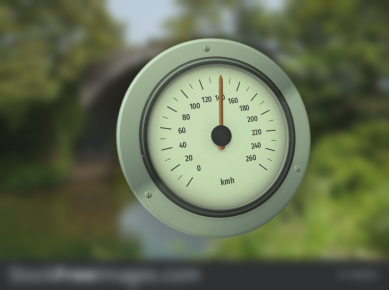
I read 140km/h
